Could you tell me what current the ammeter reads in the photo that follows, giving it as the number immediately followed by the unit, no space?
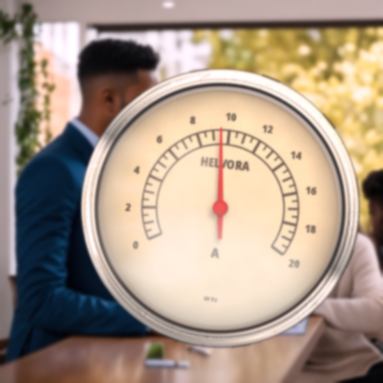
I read 9.5A
